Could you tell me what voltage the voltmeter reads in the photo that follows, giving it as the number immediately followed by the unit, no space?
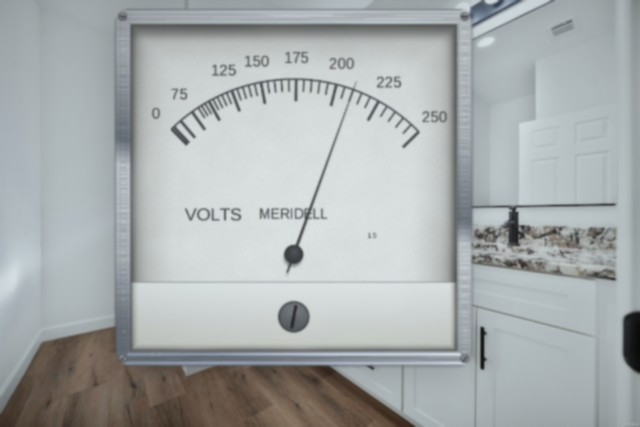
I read 210V
